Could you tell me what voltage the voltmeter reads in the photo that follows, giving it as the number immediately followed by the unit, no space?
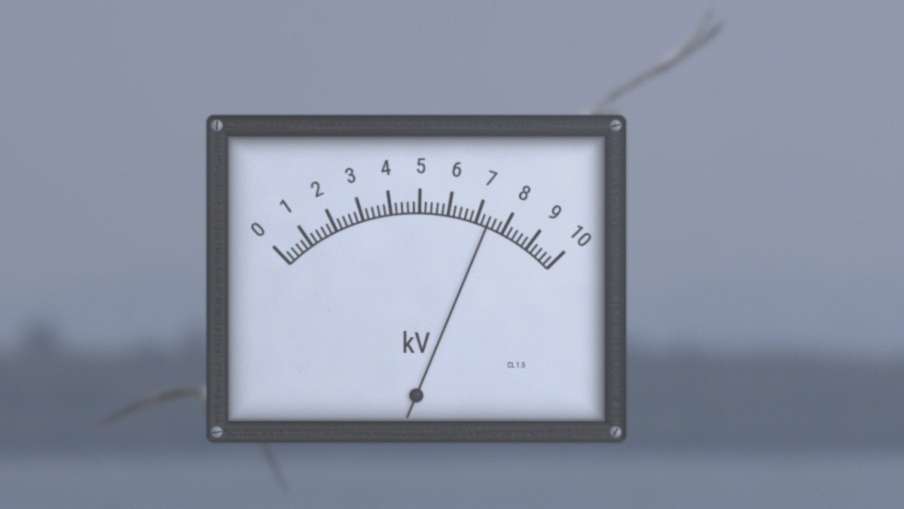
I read 7.4kV
